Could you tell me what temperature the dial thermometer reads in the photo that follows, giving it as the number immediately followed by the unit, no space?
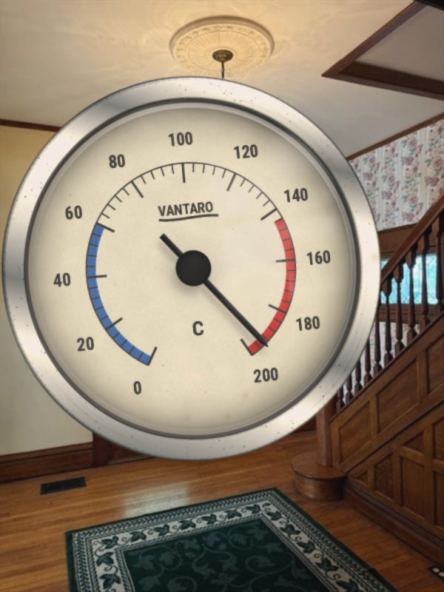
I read 194°C
